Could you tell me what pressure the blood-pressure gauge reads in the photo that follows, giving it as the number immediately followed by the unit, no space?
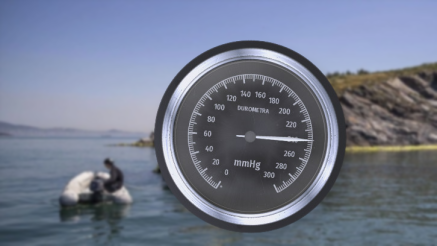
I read 240mmHg
